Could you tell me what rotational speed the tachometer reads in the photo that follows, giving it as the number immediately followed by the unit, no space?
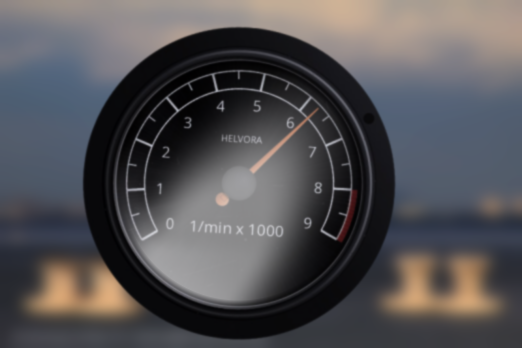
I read 6250rpm
